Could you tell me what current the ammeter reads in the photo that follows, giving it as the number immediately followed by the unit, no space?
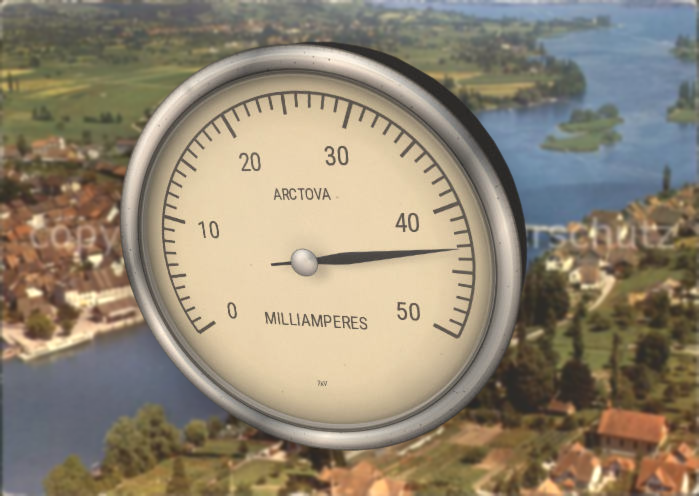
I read 43mA
